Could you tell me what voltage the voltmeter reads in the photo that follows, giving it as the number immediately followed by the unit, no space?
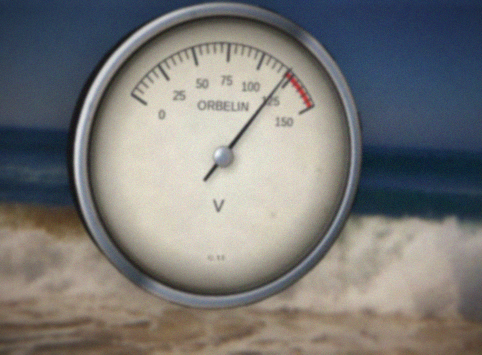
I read 120V
